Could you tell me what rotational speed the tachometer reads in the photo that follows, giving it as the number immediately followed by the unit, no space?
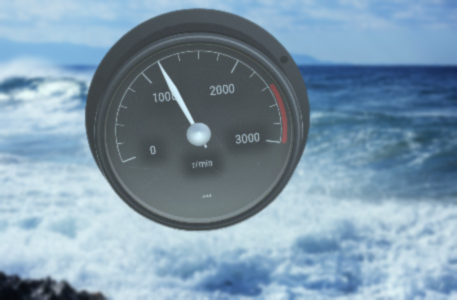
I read 1200rpm
